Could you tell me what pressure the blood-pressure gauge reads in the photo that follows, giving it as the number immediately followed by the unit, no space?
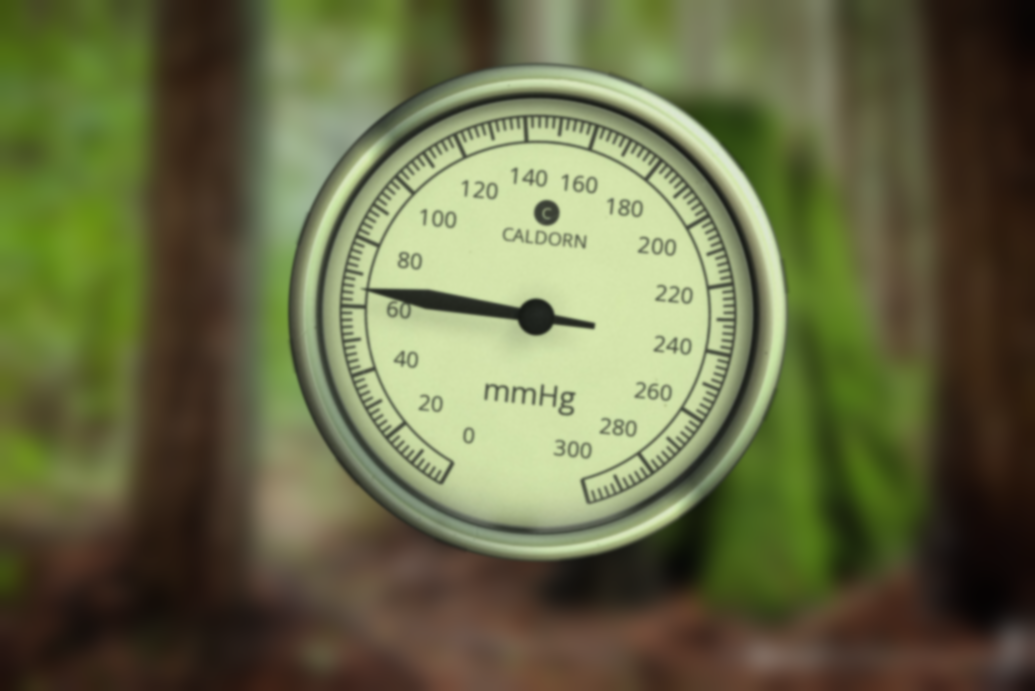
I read 66mmHg
